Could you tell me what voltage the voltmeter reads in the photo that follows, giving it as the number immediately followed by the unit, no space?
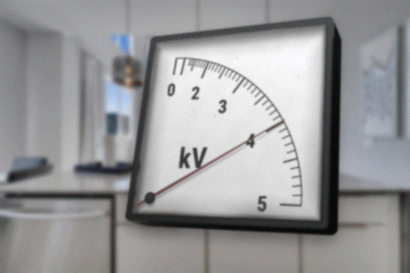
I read 4kV
